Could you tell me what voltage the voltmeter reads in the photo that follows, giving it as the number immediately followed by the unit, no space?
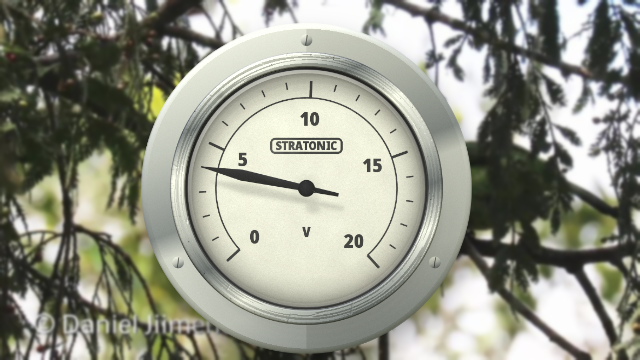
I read 4V
